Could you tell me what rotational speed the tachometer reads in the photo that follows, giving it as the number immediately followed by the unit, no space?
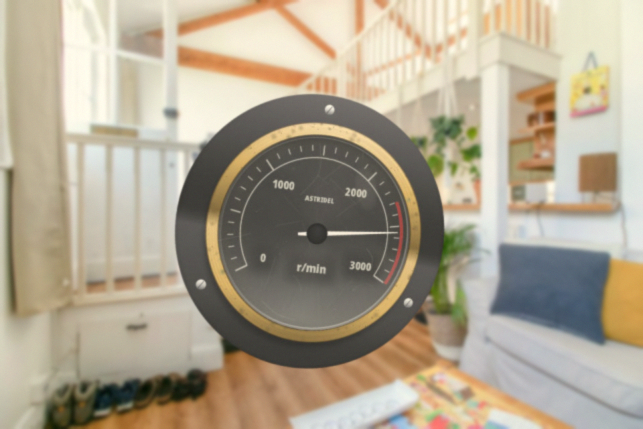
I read 2550rpm
